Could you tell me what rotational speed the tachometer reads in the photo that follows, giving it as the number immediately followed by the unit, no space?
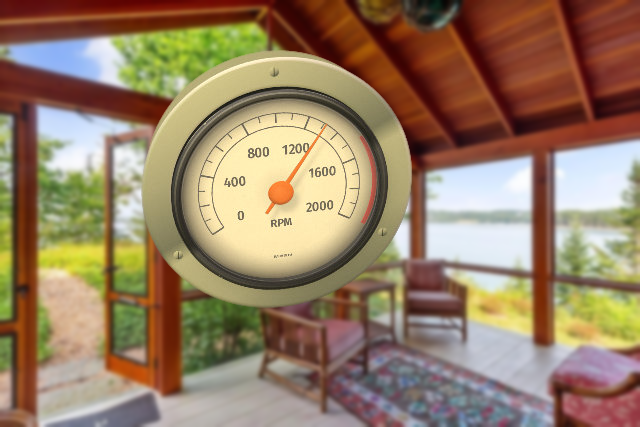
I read 1300rpm
